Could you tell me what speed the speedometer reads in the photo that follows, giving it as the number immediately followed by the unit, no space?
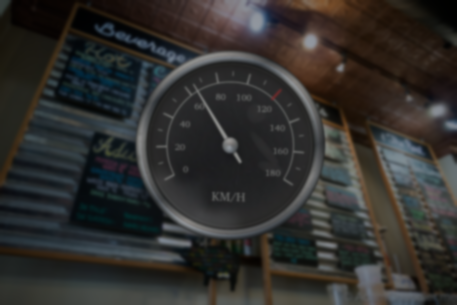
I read 65km/h
